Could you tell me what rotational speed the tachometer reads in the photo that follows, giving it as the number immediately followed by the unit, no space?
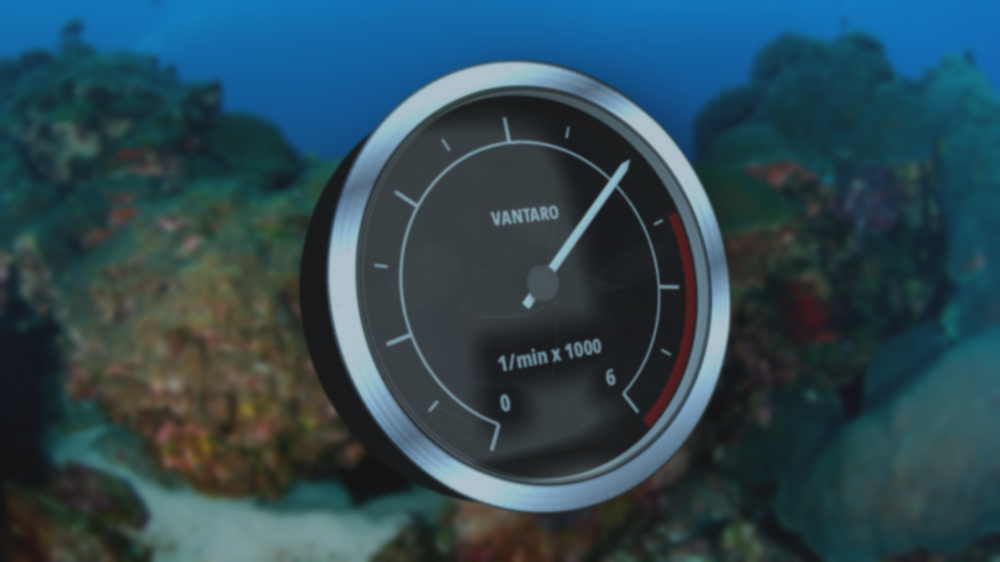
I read 4000rpm
